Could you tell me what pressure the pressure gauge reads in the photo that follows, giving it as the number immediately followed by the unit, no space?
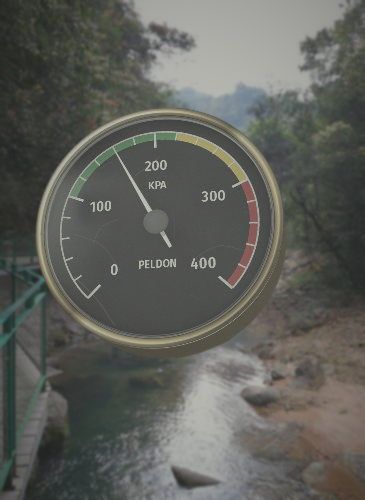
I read 160kPa
